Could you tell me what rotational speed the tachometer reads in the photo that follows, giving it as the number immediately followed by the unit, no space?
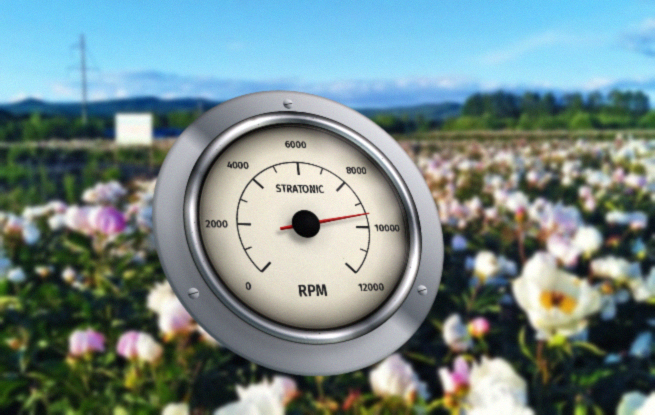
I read 9500rpm
